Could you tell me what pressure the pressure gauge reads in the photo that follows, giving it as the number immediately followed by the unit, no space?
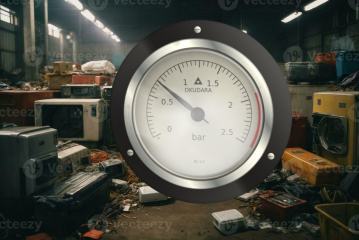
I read 0.7bar
